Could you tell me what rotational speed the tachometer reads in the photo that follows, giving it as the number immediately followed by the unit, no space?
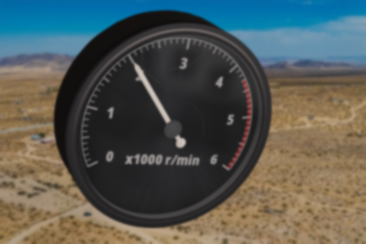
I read 2000rpm
